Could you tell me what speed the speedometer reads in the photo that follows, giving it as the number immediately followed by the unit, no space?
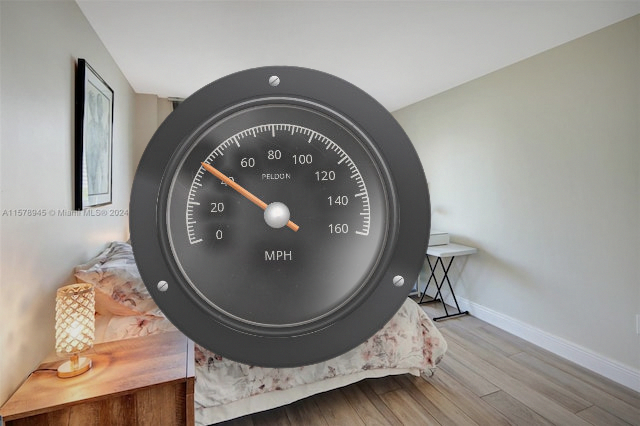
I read 40mph
